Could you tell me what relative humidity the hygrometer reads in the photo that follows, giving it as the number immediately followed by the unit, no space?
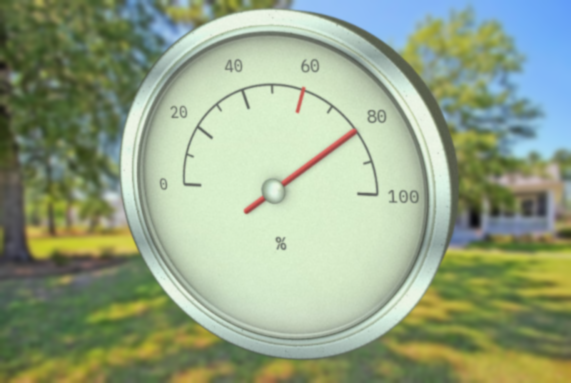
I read 80%
